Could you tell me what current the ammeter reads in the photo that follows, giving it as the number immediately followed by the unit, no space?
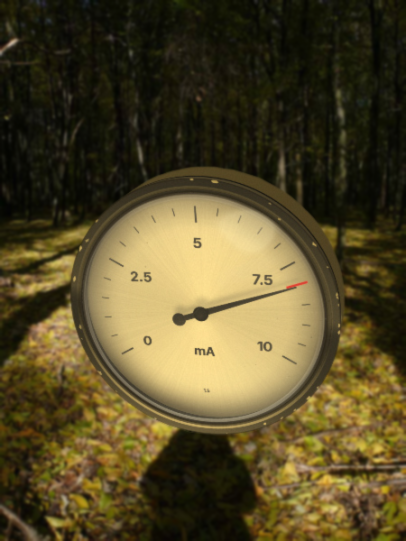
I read 8mA
